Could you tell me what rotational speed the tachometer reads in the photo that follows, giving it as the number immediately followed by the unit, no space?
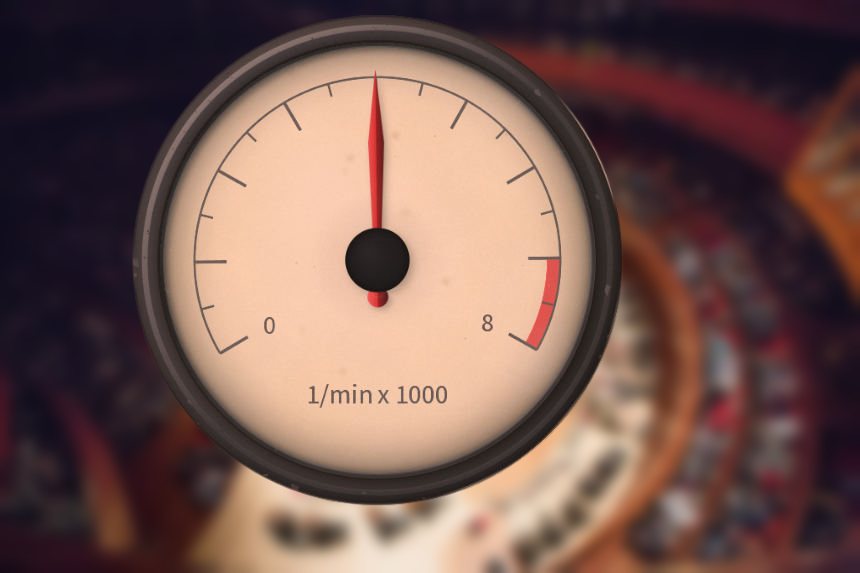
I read 4000rpm
